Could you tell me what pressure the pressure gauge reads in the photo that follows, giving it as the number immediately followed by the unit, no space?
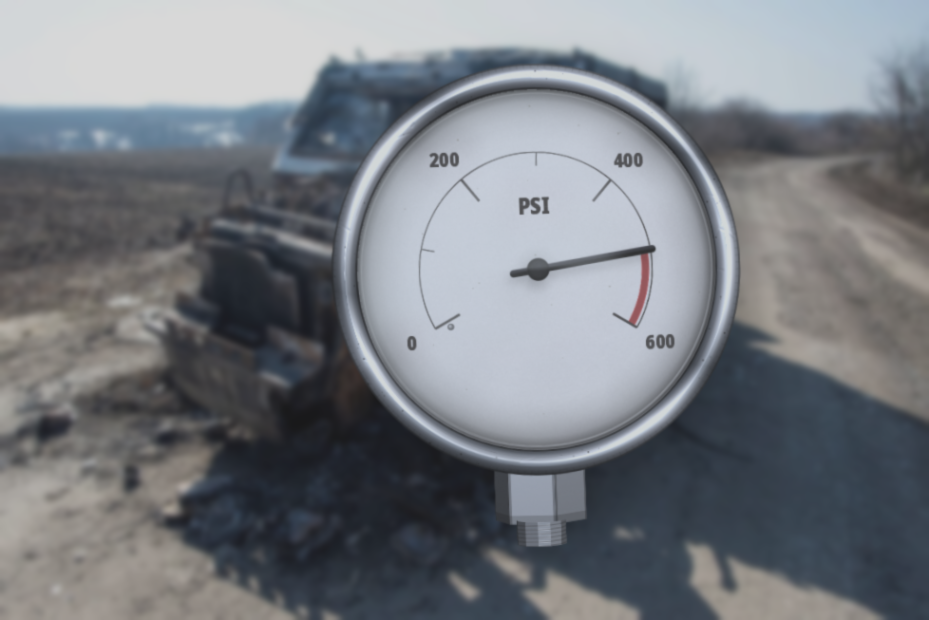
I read 500psi
